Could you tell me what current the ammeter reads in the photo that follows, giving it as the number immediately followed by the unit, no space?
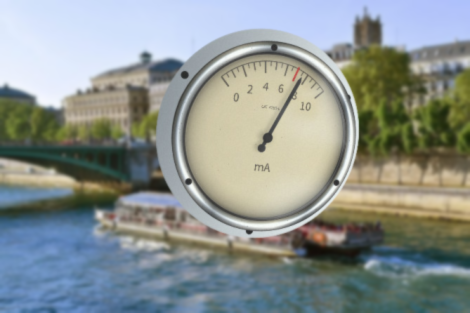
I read 7.5mA
